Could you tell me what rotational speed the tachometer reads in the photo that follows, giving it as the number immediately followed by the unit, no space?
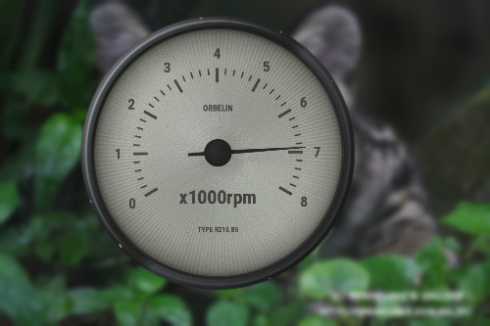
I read 6900rpm
